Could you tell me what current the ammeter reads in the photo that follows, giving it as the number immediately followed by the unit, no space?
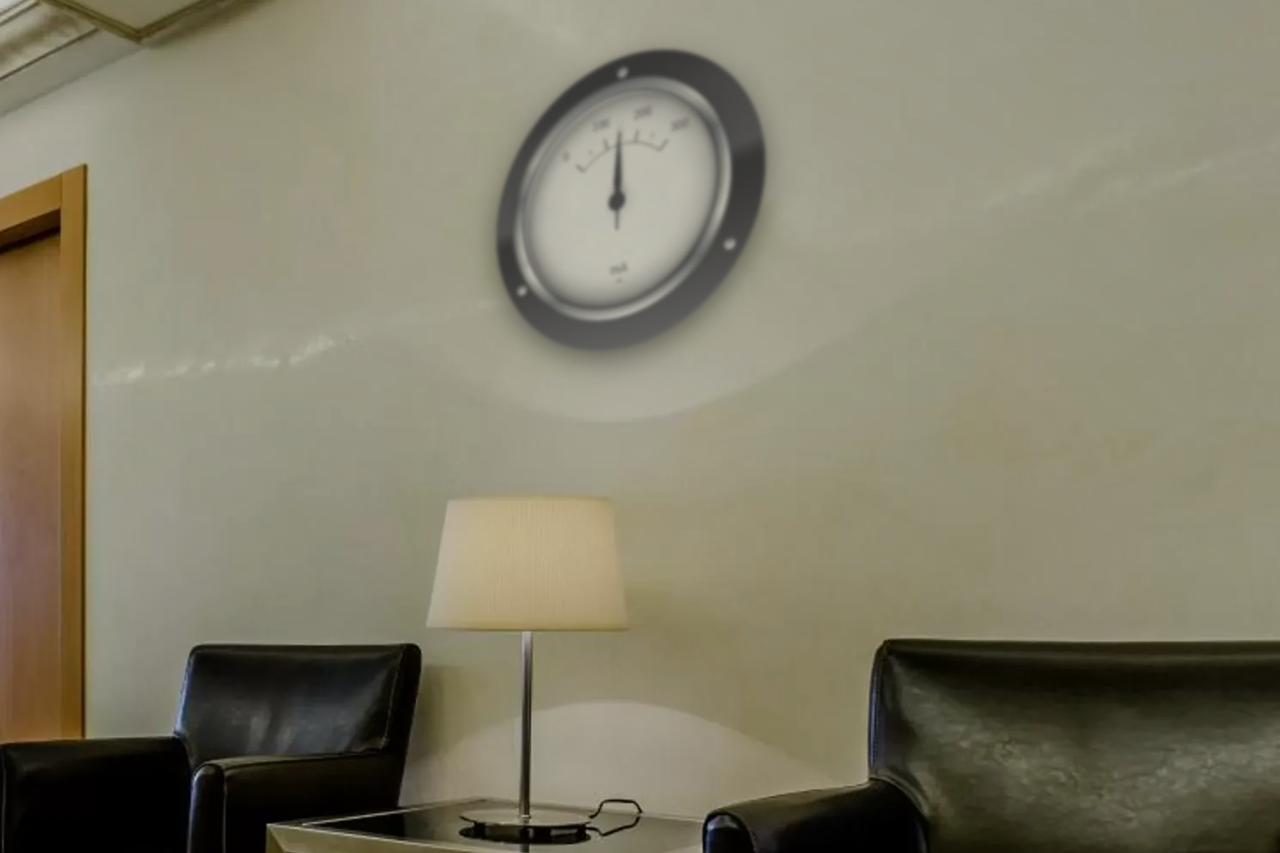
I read 150mA
